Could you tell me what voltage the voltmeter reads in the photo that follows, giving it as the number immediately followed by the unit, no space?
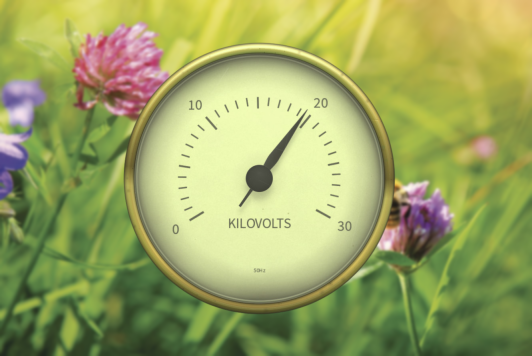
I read 19.5kV
